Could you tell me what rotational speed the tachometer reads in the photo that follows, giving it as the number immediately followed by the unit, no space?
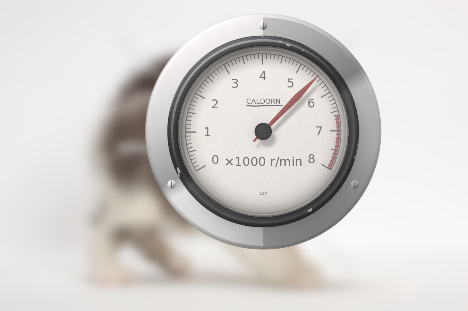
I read 5500rpm
